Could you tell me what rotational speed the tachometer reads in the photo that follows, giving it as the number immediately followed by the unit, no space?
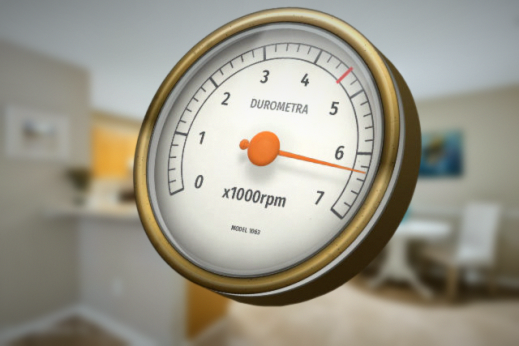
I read 6300rpm
